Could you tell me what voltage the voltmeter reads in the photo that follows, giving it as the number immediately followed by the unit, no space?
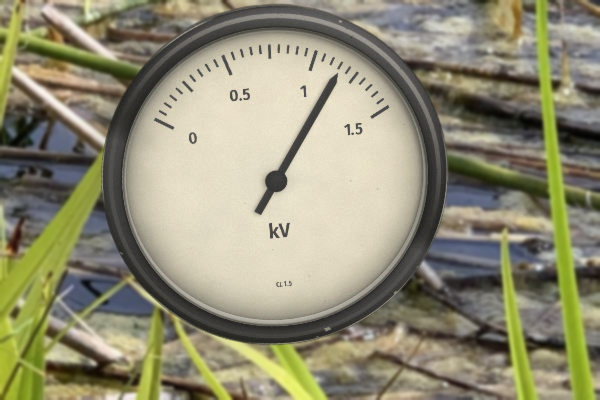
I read 1.15kV
